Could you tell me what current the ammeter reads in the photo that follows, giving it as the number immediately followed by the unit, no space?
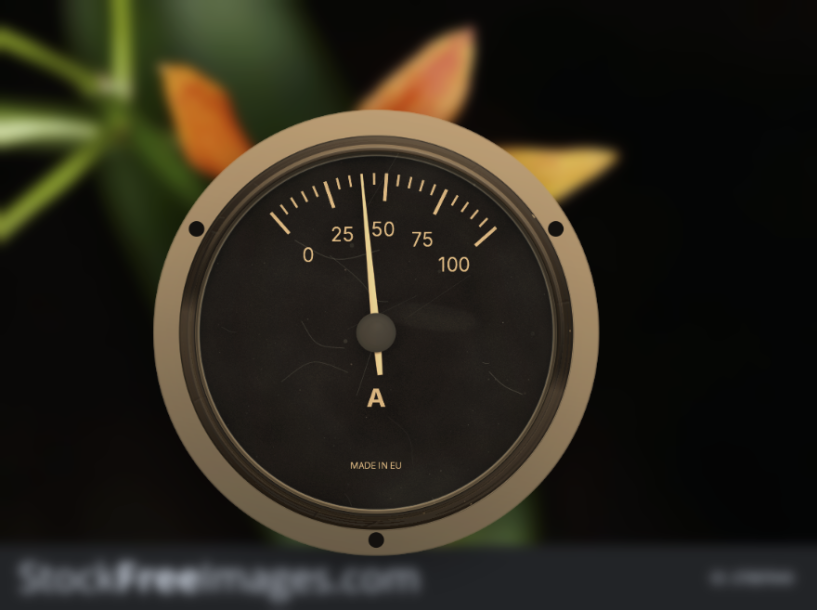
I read 40A
